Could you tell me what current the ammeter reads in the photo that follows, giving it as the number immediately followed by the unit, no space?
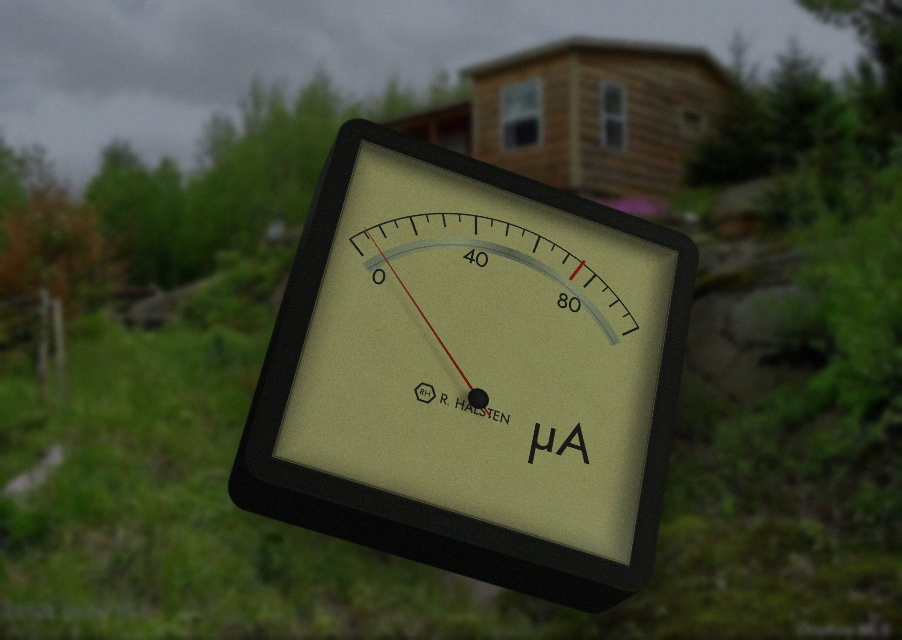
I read 5µA
